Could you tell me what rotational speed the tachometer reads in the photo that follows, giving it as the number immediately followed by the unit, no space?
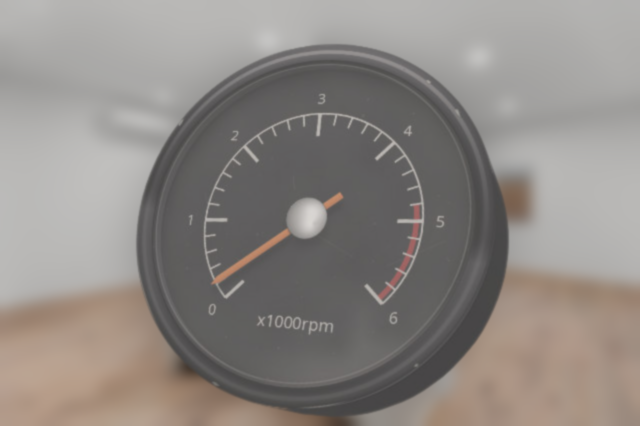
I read 200rpm
